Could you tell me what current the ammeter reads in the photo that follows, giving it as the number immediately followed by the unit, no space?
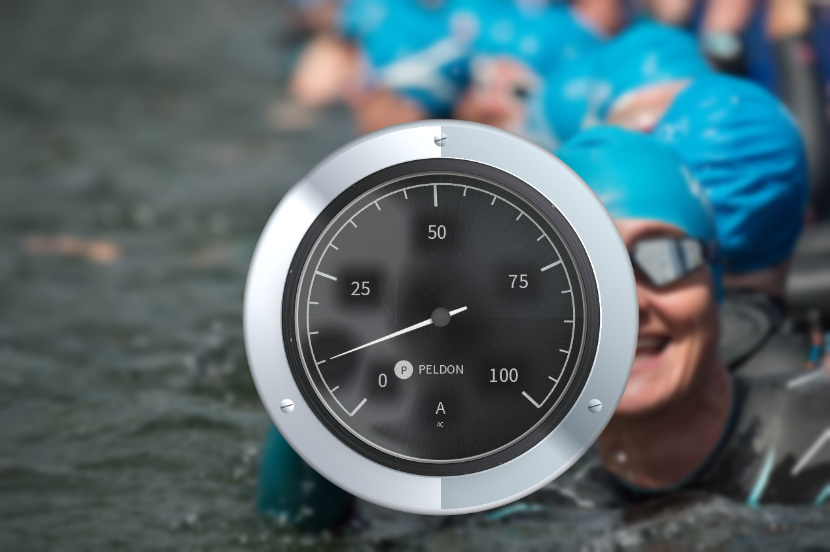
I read 10A
